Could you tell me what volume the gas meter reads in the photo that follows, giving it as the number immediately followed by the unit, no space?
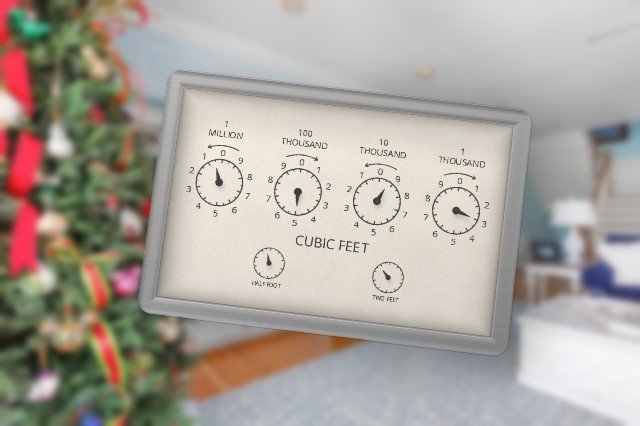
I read 49300ft³
